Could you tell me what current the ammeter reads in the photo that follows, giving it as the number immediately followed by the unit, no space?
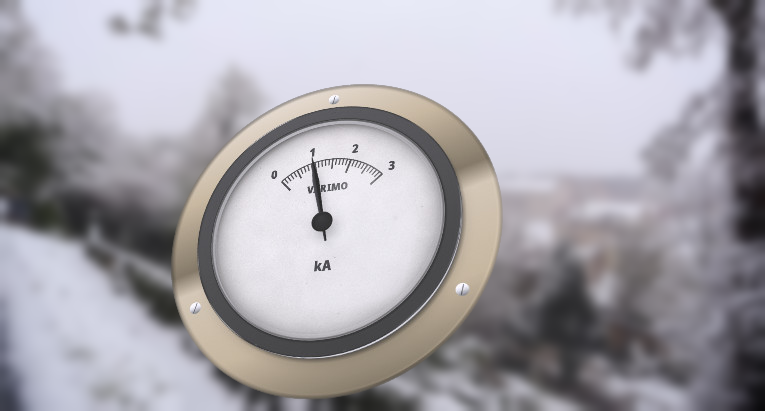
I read 1kA
